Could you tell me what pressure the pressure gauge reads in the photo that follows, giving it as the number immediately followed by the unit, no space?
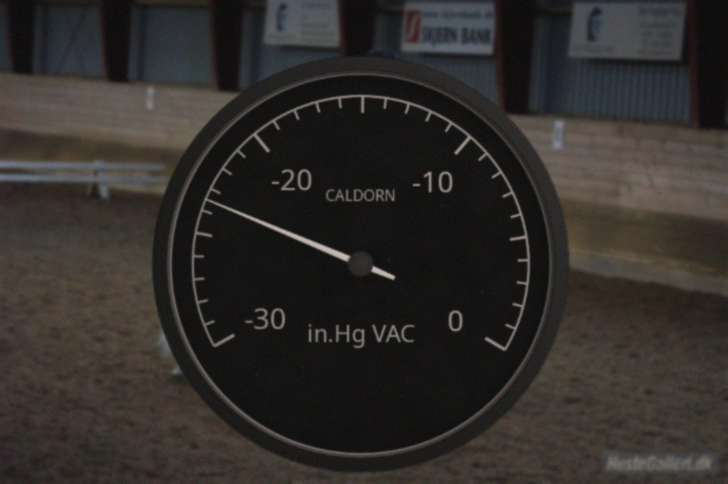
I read -23.5inHg
